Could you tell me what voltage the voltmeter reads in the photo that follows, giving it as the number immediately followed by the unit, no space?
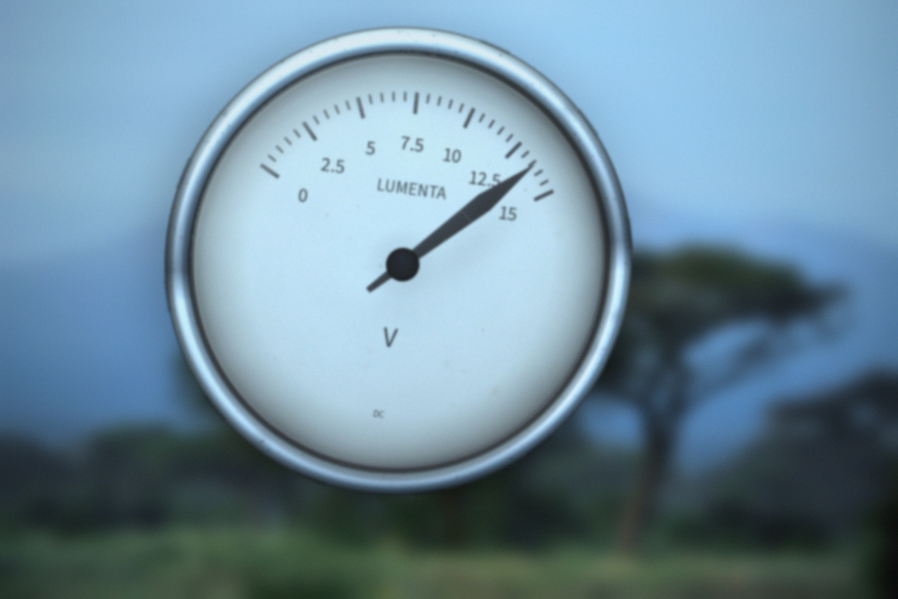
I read 13.5V
